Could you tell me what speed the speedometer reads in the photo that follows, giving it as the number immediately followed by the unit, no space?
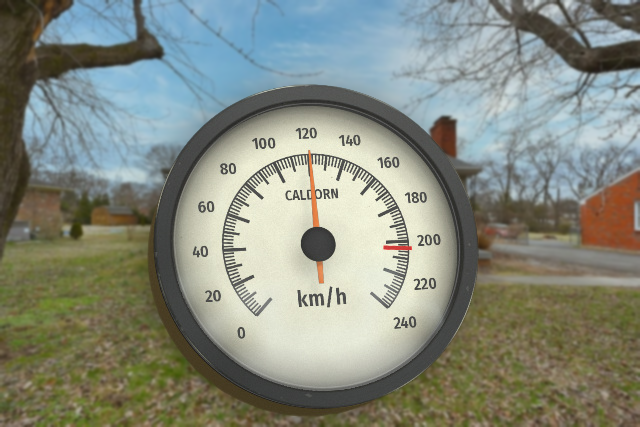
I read 120km/h
